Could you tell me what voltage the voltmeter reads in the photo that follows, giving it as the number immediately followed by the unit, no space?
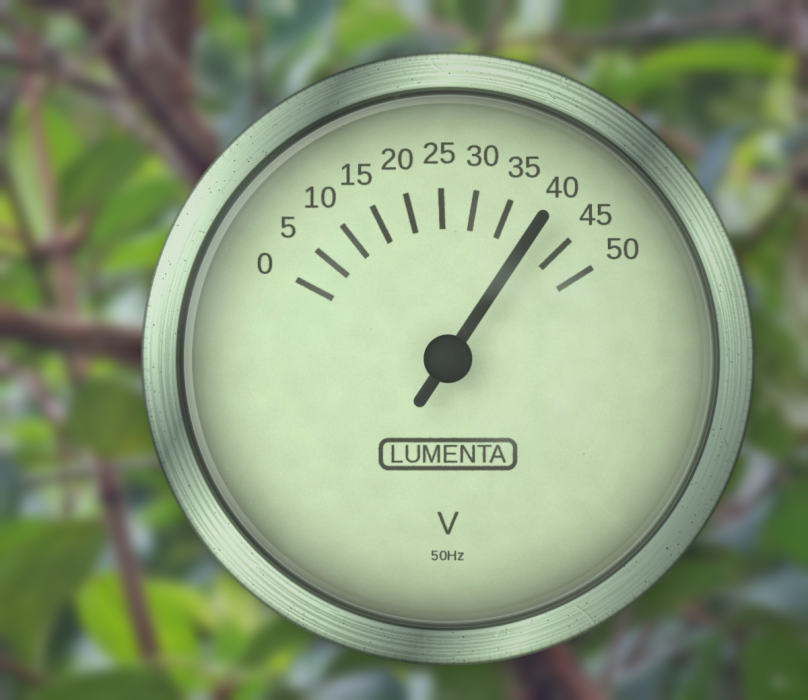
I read 40V
